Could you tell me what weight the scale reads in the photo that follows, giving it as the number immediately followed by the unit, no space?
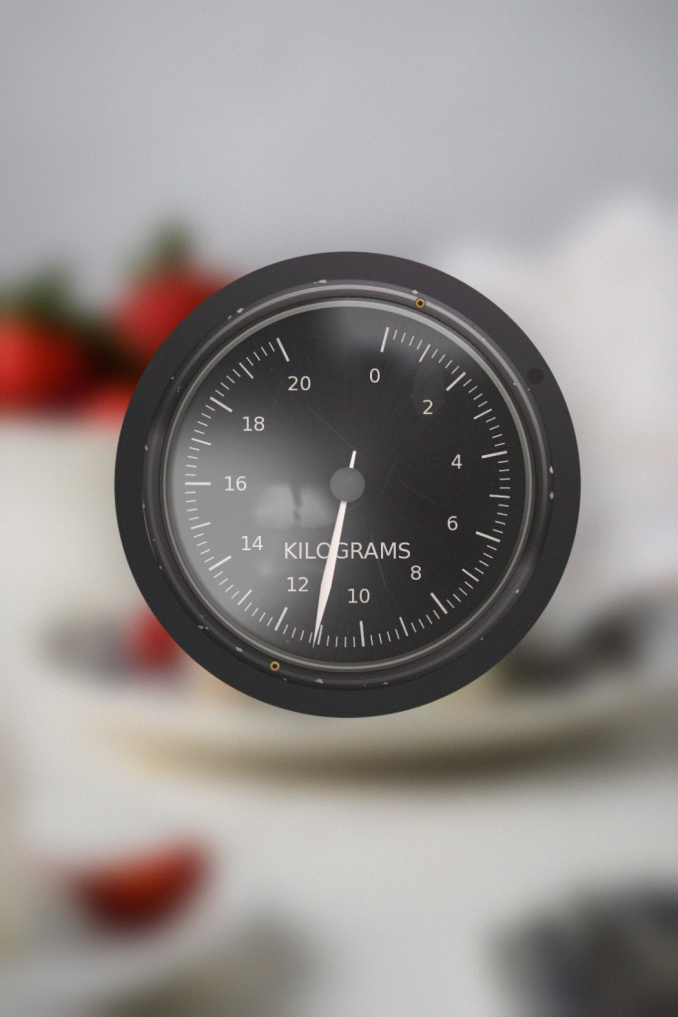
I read 11.1kg
